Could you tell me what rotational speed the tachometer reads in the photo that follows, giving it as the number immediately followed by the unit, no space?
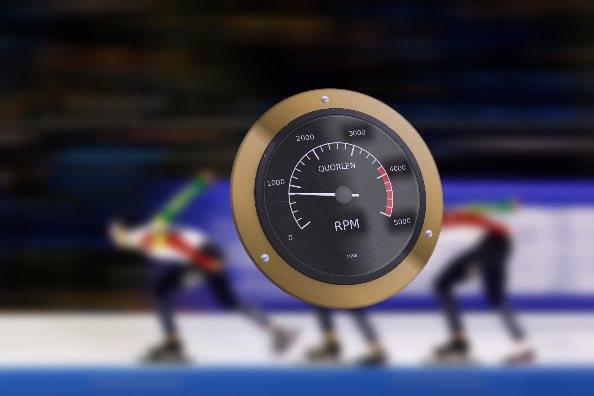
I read 800rpm
